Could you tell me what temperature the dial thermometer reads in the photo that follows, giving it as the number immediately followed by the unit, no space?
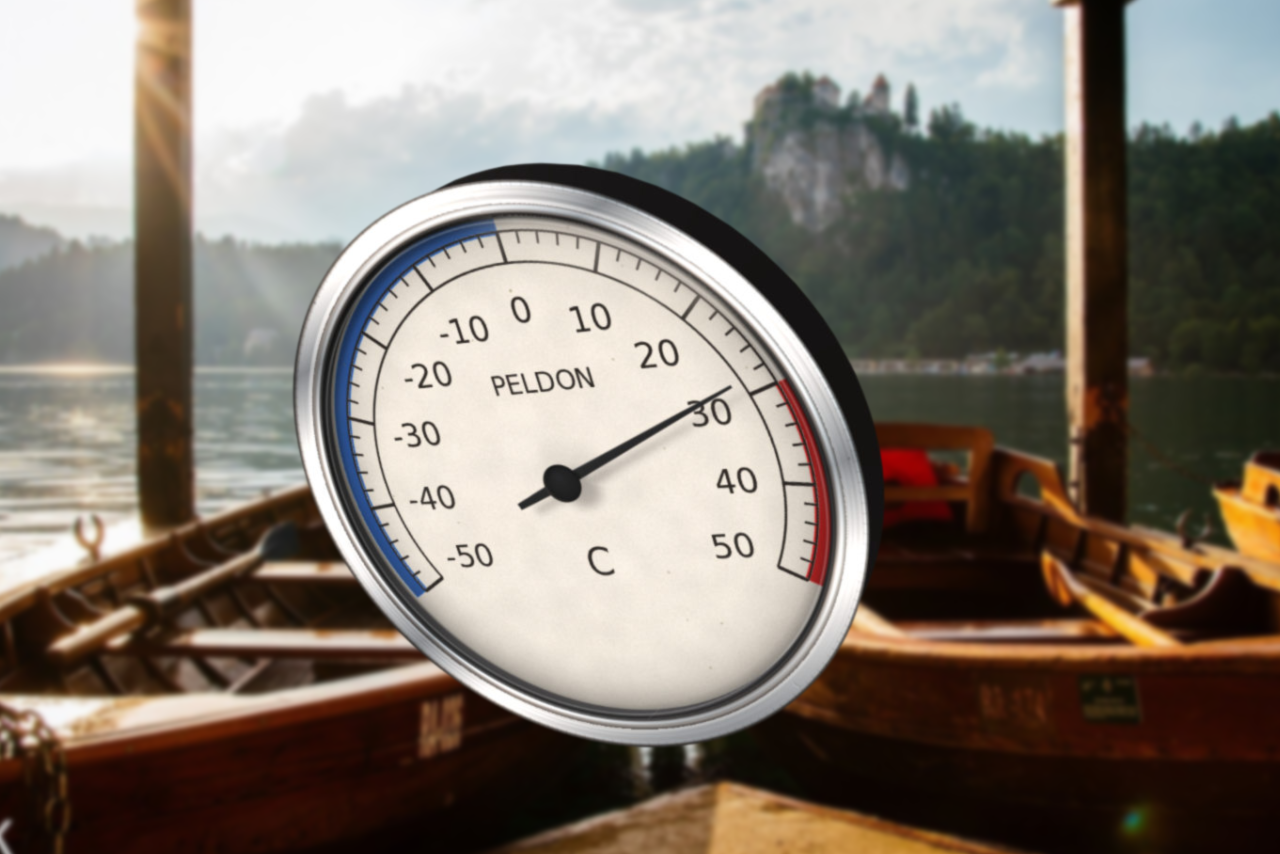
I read 28°C
